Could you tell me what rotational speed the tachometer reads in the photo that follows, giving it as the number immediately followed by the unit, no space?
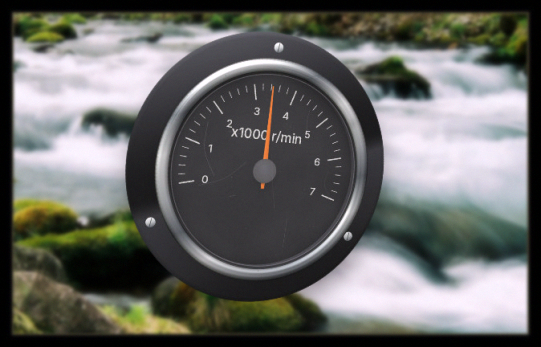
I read 3400rpm
